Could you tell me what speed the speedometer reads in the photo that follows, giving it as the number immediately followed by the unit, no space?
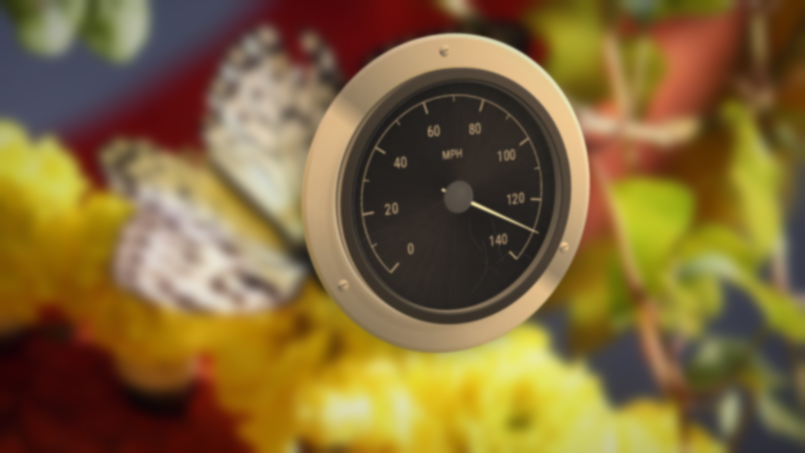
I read 130mph
